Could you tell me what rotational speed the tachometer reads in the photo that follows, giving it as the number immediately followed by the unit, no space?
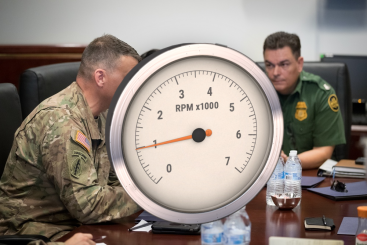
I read 1000rpm
